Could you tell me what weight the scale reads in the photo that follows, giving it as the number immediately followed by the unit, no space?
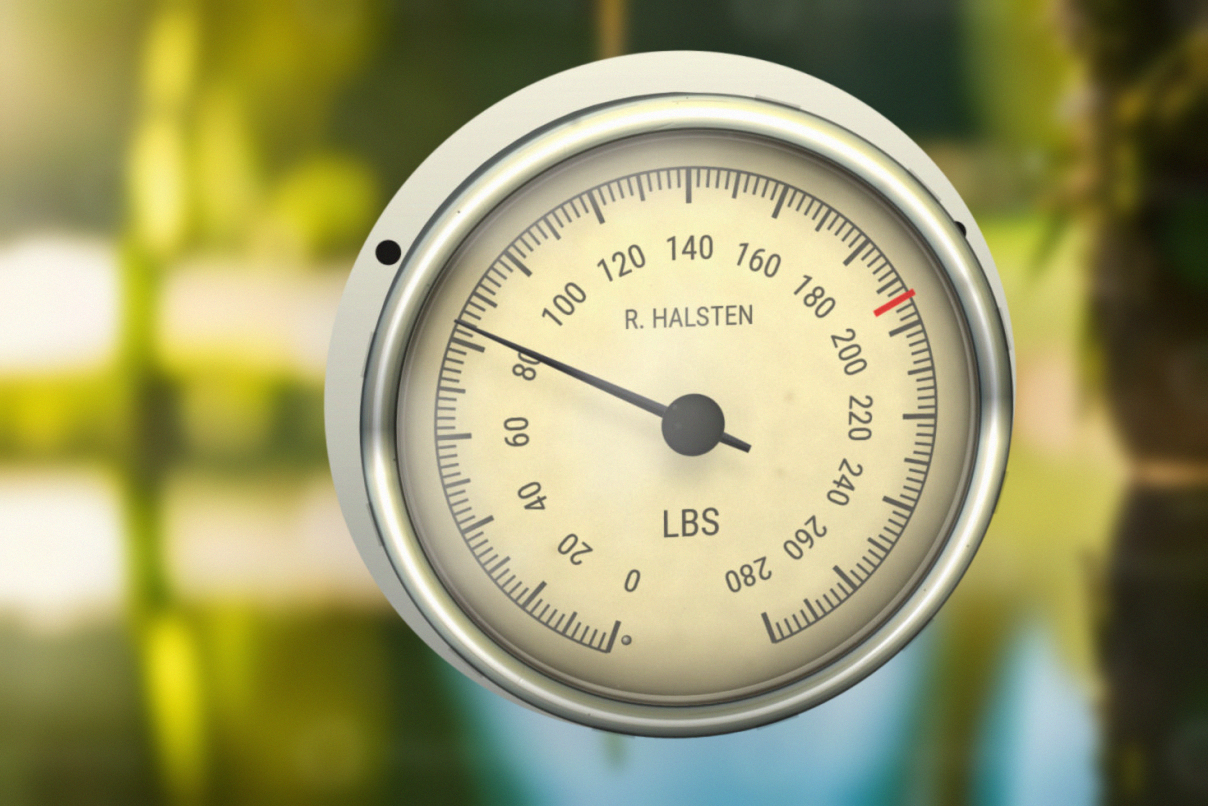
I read 84lb
